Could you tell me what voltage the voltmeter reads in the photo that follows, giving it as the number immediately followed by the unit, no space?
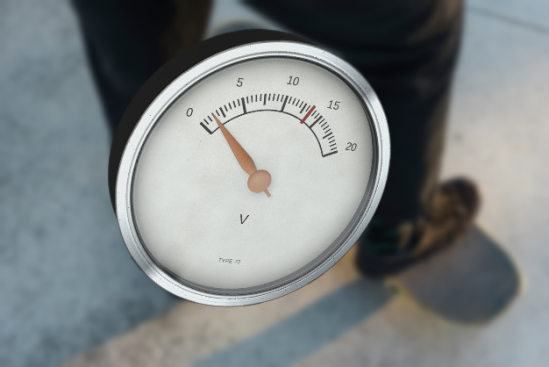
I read 1.5V
